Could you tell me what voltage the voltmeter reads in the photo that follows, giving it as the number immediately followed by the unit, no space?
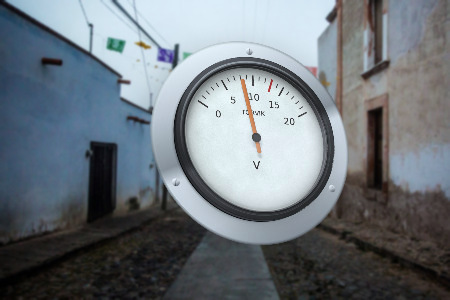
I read 8V
